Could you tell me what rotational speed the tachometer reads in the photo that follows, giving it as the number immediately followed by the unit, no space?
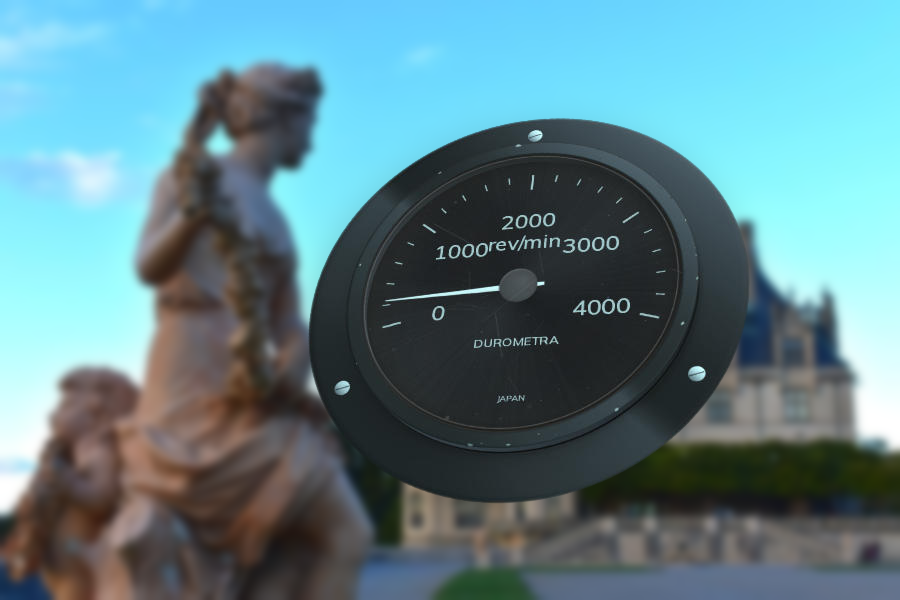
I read 200rpm
